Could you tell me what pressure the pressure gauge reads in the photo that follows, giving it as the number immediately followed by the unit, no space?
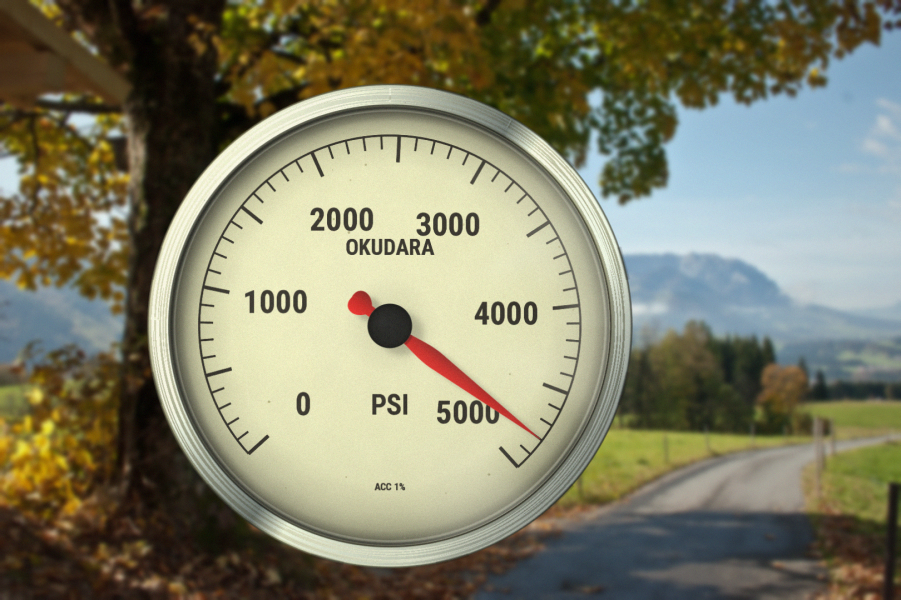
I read 4800psi
